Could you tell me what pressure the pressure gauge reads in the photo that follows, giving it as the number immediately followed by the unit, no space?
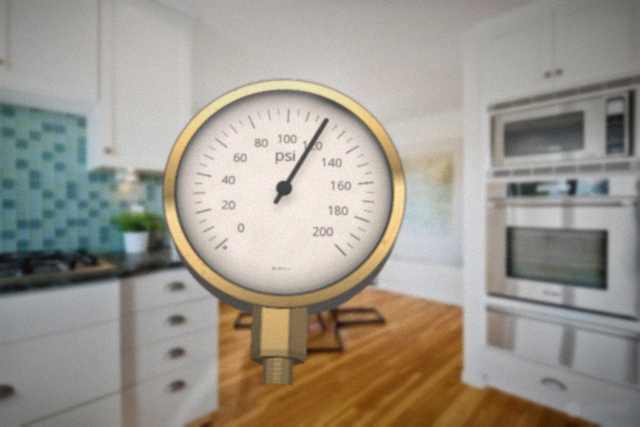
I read 120psi
